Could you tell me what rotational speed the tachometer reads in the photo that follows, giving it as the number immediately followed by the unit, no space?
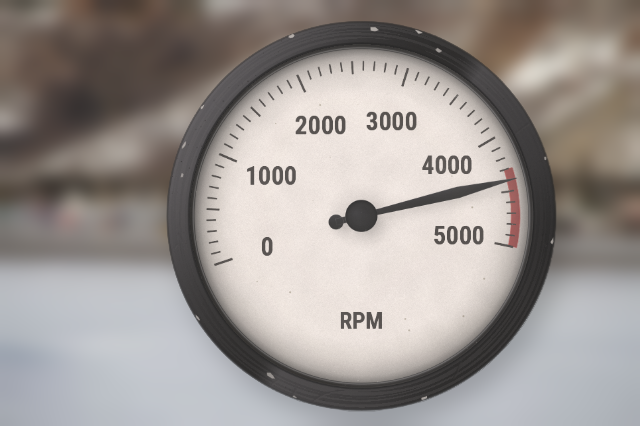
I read 4400rpm
